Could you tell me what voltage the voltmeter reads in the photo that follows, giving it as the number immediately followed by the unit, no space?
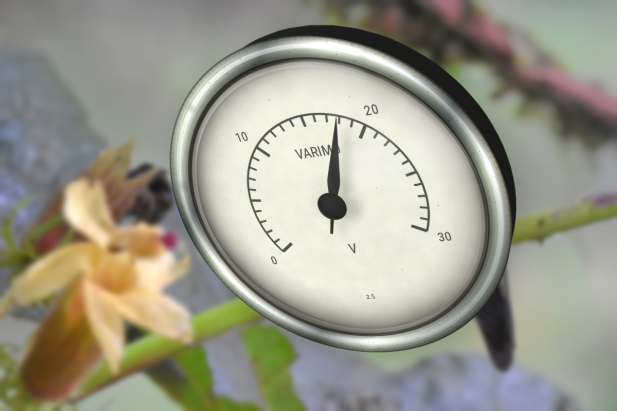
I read 18V
